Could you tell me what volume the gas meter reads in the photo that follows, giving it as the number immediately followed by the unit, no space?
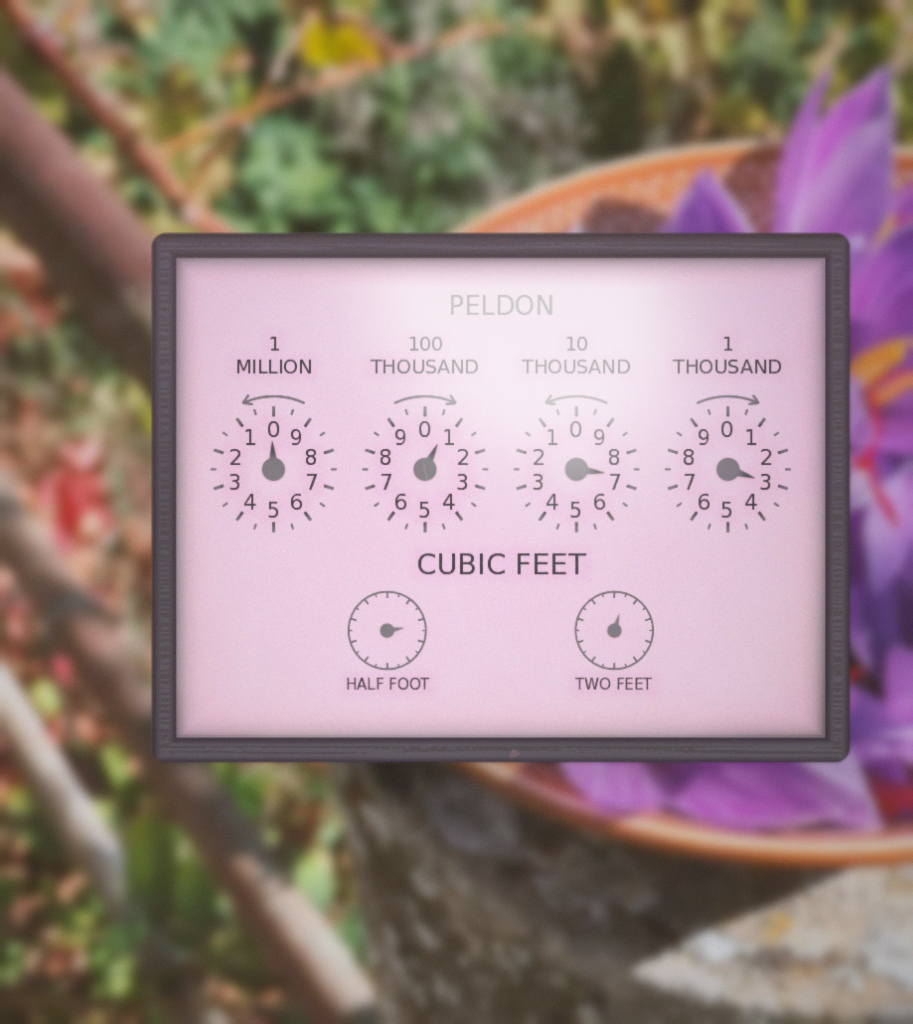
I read 7300ft³
